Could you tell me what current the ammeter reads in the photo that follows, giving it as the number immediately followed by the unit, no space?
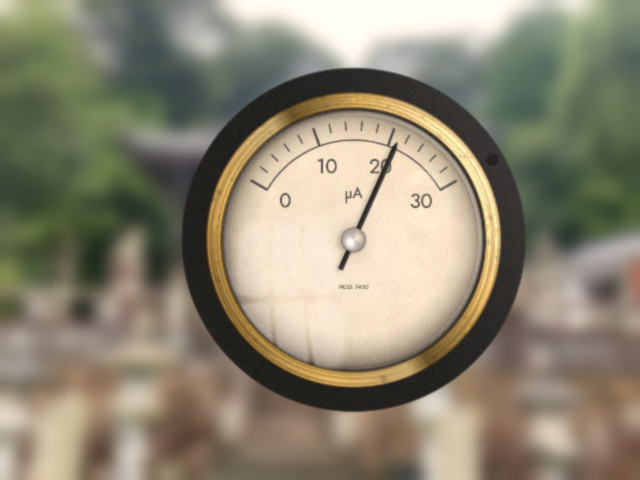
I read 21µA
